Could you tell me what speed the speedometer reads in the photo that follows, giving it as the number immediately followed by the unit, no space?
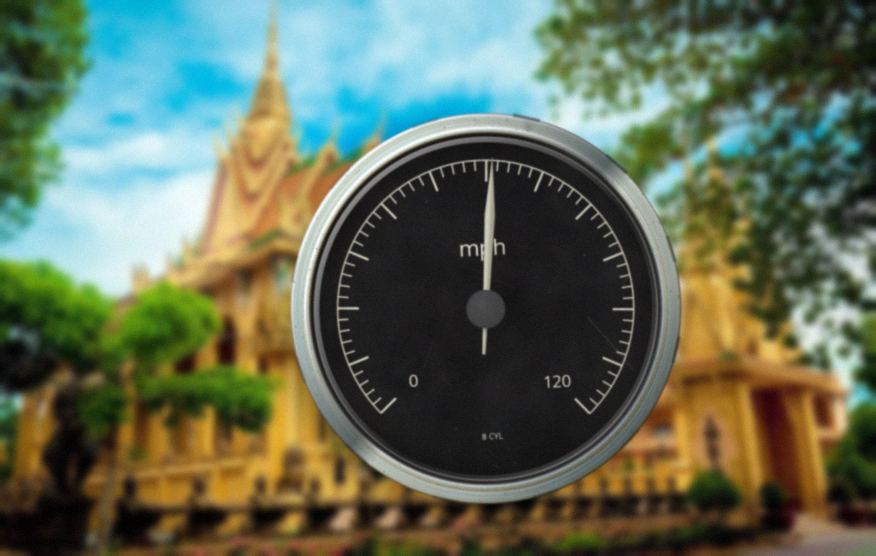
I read 61mph
